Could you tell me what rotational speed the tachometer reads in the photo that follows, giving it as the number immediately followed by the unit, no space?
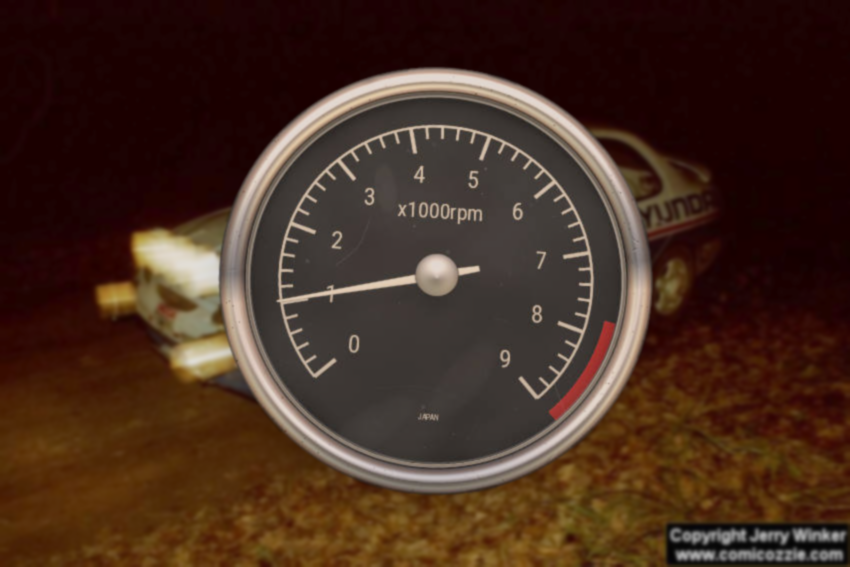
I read 1000rpm
